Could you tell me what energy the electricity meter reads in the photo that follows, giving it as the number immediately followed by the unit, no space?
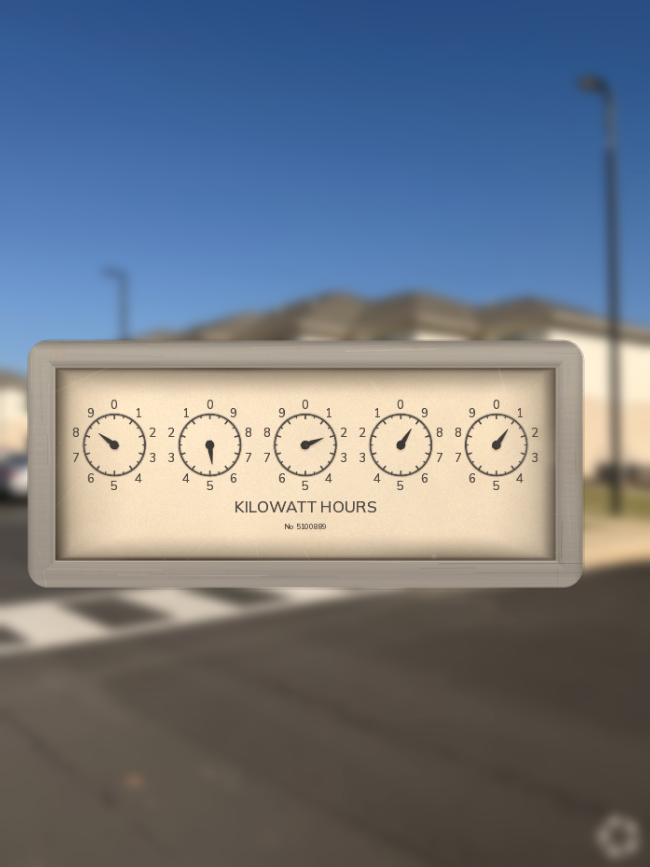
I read 85191kWh
